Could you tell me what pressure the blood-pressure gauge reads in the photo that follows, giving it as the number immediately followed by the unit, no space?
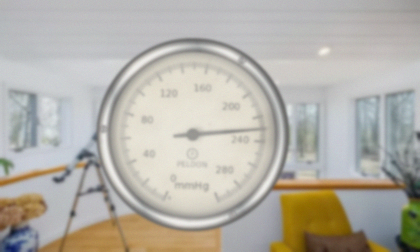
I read 230mmHg
